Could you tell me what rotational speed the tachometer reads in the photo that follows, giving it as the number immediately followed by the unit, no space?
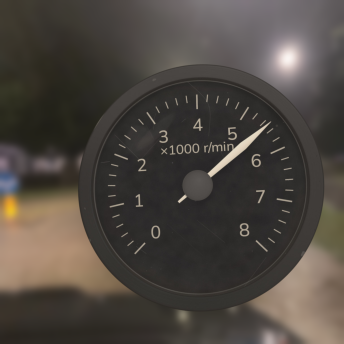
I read 5500rpm
